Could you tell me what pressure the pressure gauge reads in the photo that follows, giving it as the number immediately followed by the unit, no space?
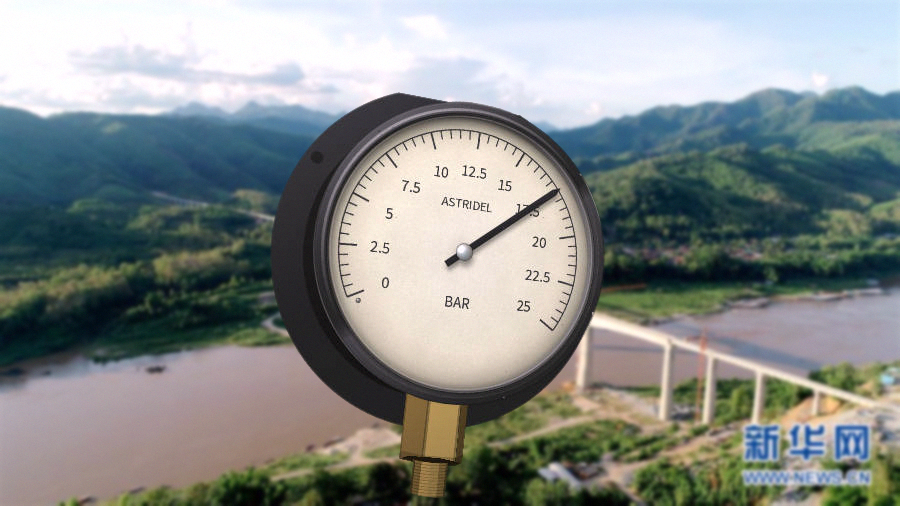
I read 17.5bar
